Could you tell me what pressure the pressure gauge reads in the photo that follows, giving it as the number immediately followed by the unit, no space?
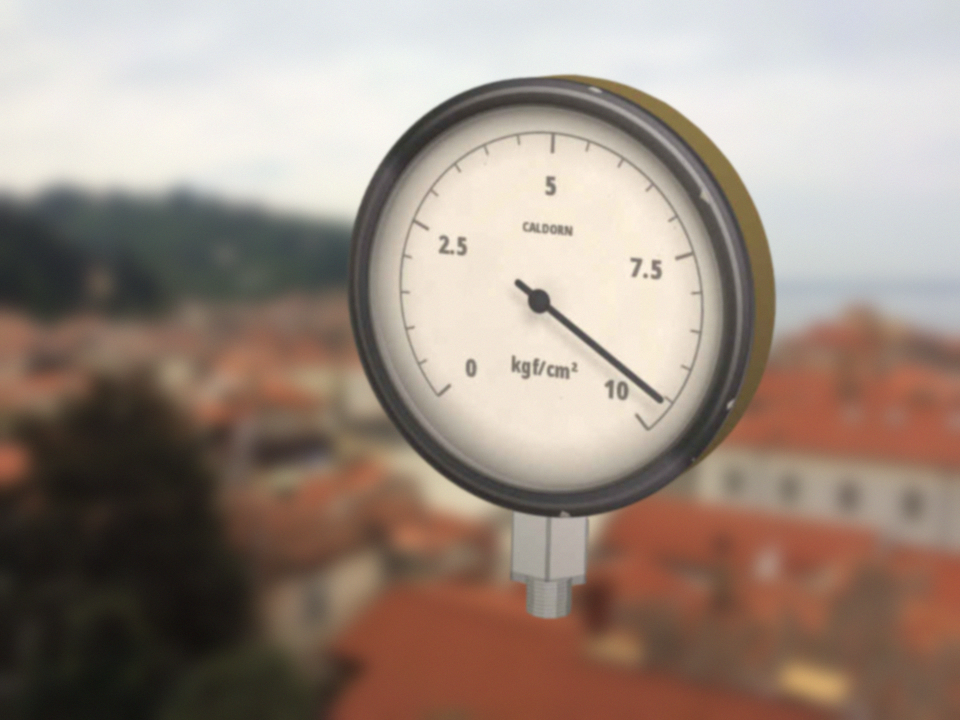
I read 9.5kg/cm²
